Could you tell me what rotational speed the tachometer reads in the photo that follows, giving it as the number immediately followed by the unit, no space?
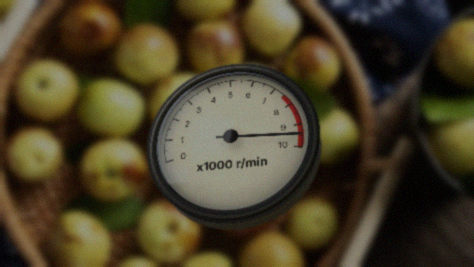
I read 9500rpm
